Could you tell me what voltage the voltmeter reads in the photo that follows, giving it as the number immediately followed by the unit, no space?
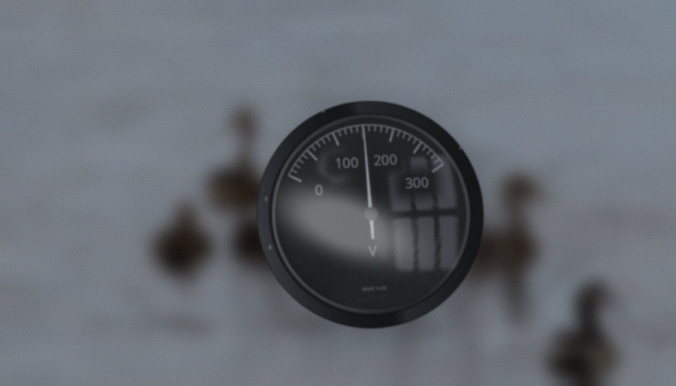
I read 150V
